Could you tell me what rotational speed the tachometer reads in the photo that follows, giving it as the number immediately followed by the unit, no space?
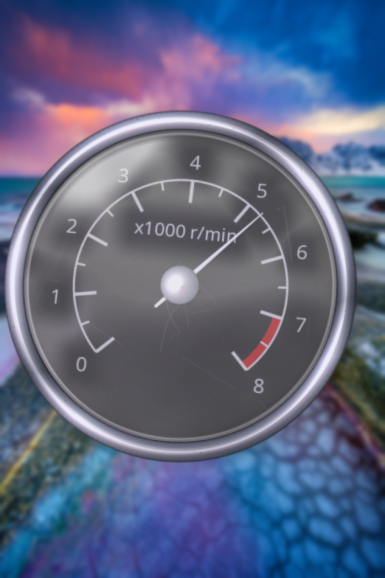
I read 5250rpm
